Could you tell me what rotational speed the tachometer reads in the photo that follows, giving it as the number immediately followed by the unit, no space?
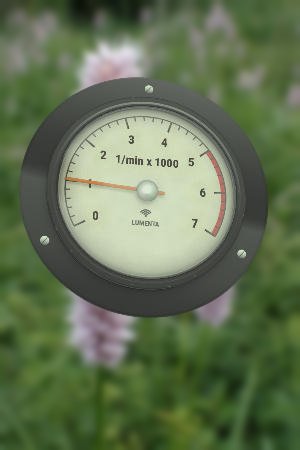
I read 1000rpm
